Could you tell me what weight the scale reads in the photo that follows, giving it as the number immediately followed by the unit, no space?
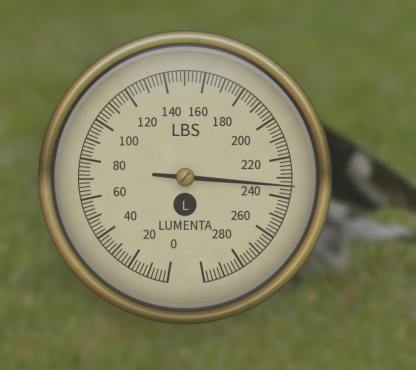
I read 234lb
